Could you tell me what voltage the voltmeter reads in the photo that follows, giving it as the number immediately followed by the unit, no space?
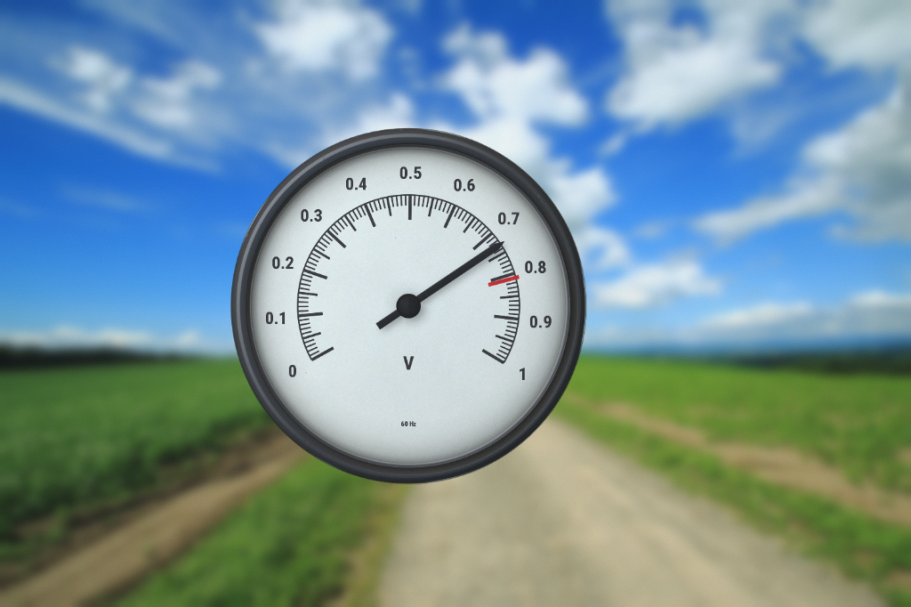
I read 0.73V
